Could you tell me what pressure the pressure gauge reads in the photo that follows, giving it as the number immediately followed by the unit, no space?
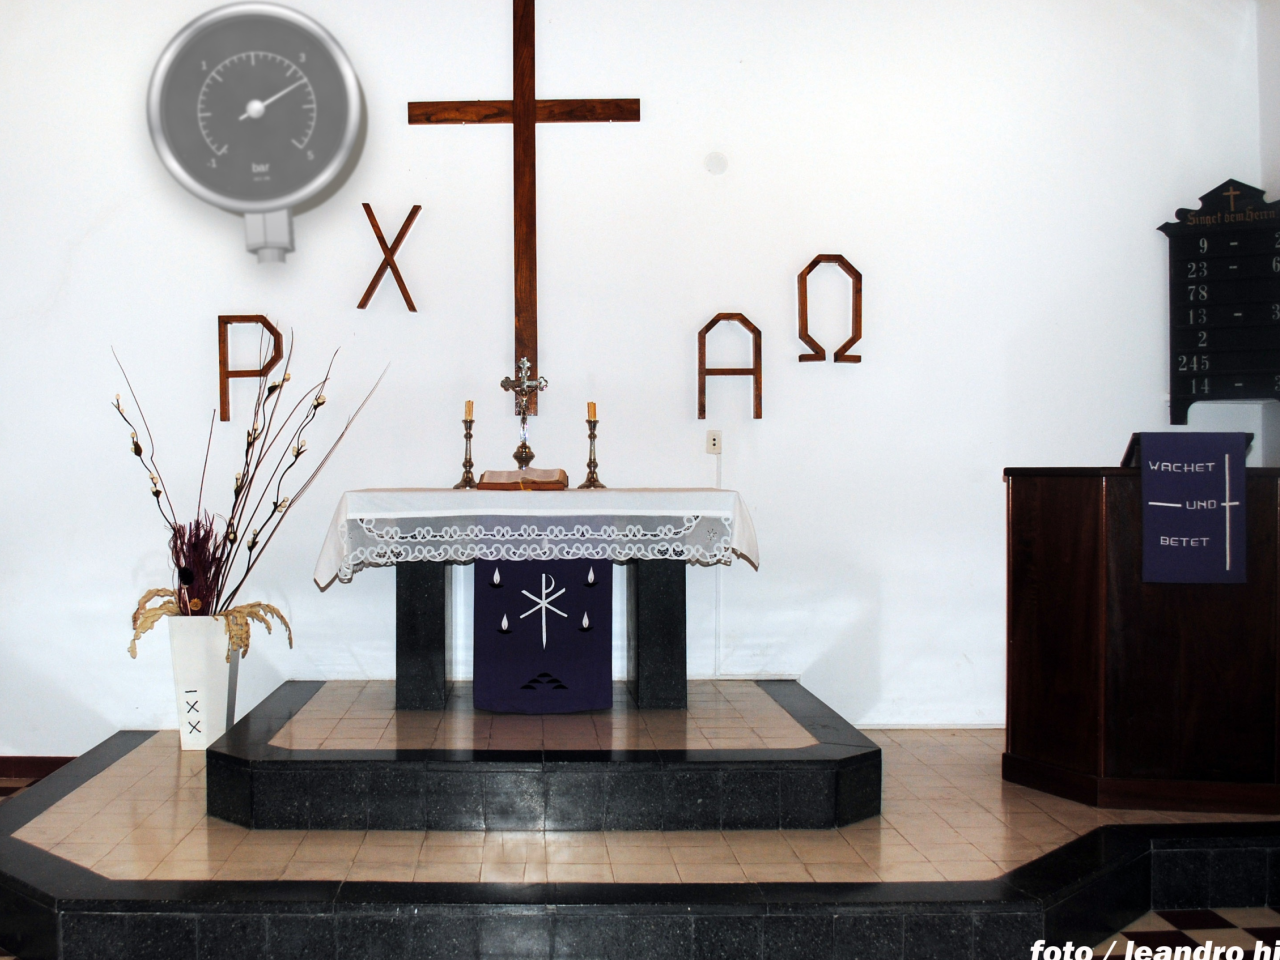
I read 3.4bar
